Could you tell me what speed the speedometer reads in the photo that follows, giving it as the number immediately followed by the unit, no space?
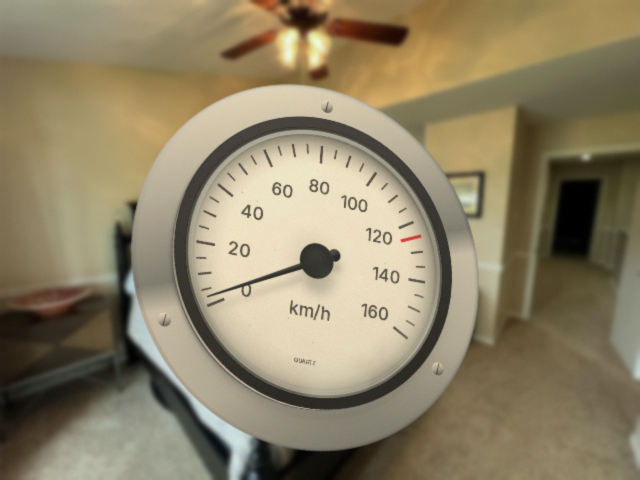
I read 2.5km/h
